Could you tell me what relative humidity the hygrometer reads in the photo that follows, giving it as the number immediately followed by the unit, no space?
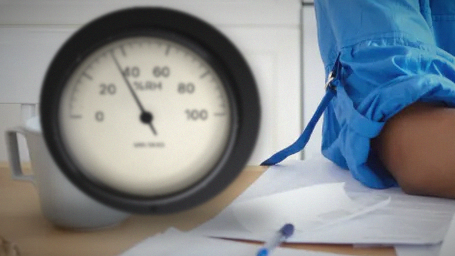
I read 36%
